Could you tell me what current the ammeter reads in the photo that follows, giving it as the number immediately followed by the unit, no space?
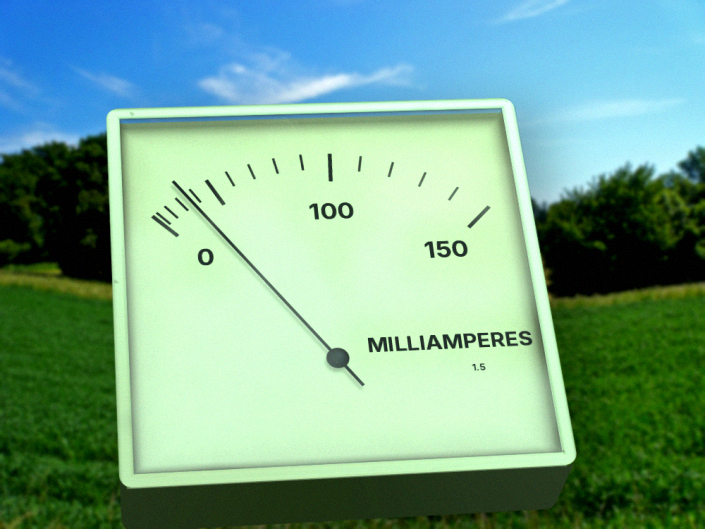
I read 35mA
